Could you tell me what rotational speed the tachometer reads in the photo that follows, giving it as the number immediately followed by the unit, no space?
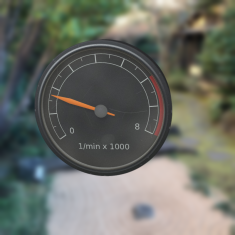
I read 1750rpm
